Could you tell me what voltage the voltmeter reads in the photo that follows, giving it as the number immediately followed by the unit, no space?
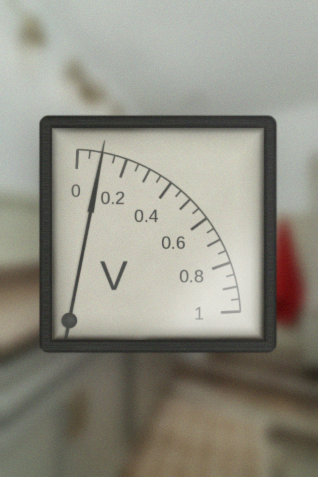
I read 0.1V
